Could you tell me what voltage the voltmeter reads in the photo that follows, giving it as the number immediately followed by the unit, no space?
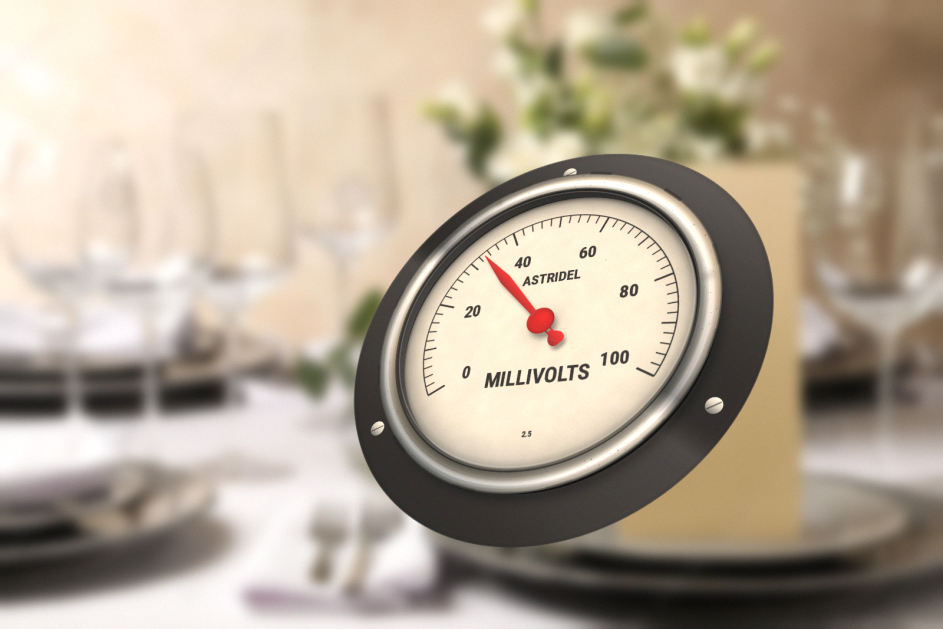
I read 33mV
